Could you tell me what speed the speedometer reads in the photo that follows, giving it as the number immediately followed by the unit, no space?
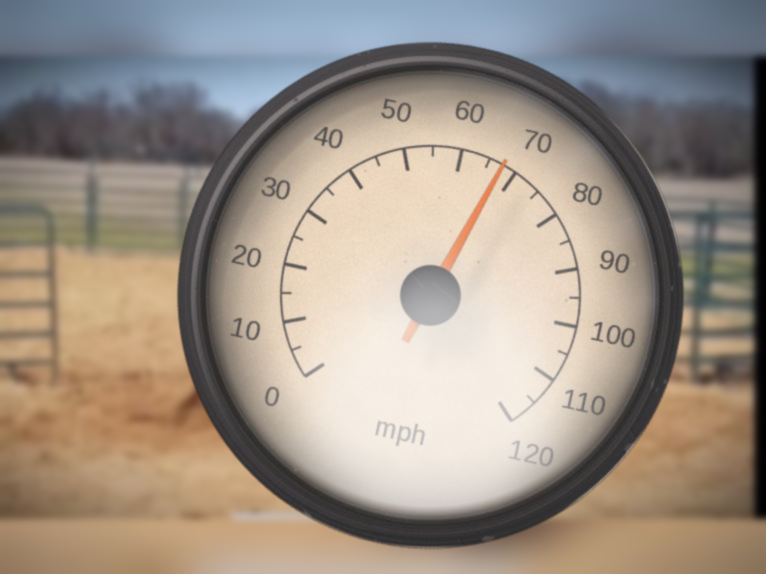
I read 67.5mph
